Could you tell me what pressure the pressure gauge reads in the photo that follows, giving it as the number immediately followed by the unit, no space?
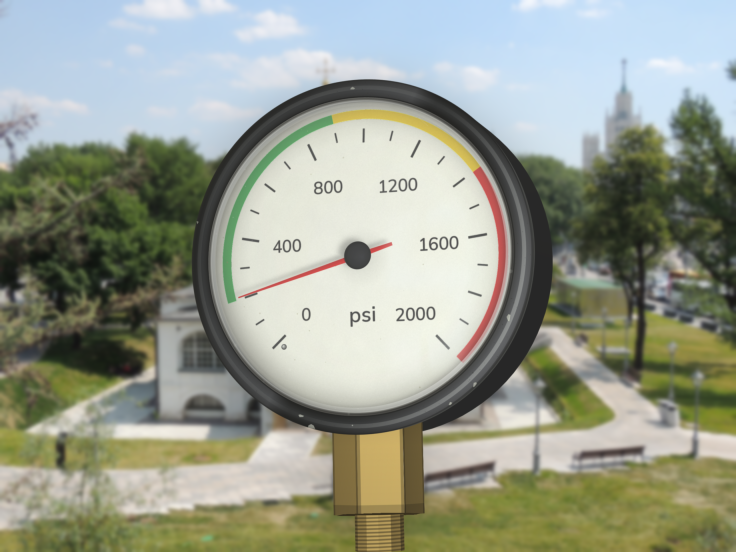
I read 200psi
